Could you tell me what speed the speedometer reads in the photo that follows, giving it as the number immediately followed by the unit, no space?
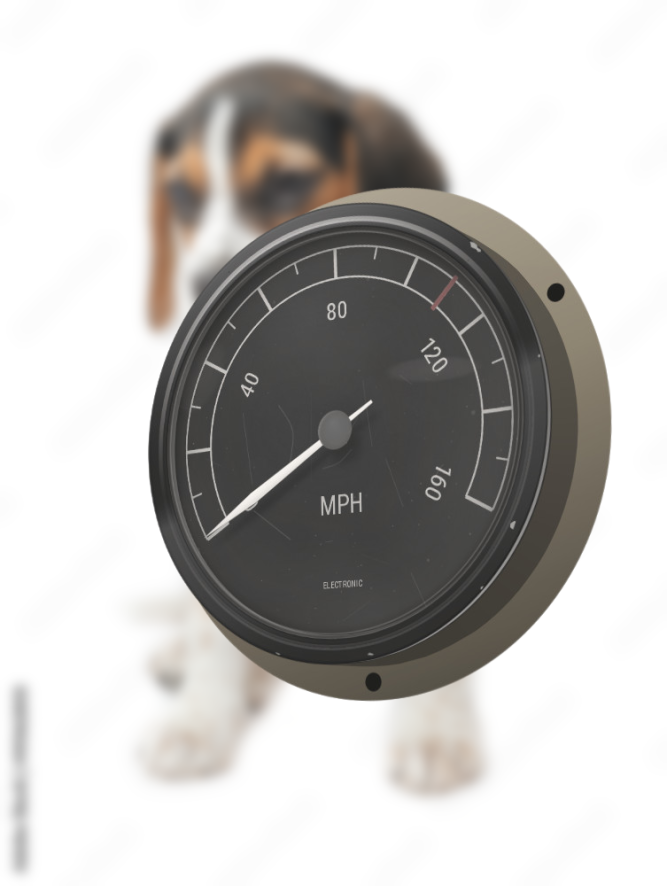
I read 0mph
